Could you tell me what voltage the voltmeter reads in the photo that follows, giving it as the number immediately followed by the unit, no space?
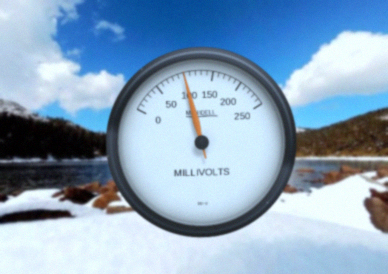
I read 100mV
